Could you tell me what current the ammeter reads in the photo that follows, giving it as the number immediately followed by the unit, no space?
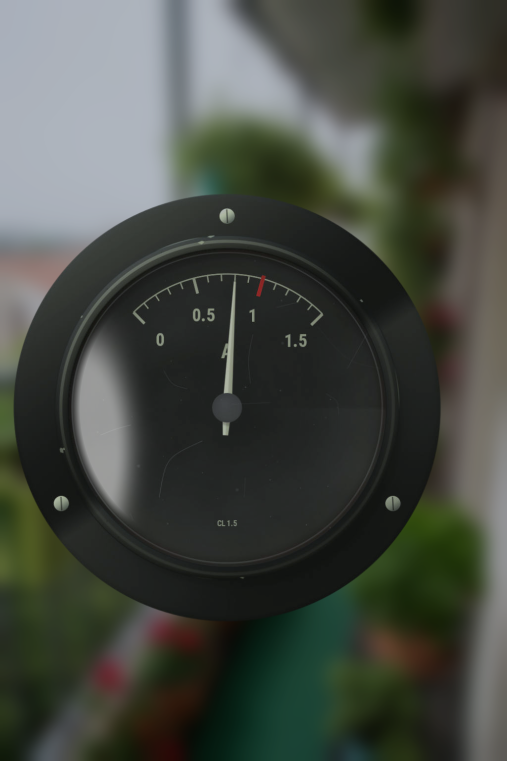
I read 0.8A
